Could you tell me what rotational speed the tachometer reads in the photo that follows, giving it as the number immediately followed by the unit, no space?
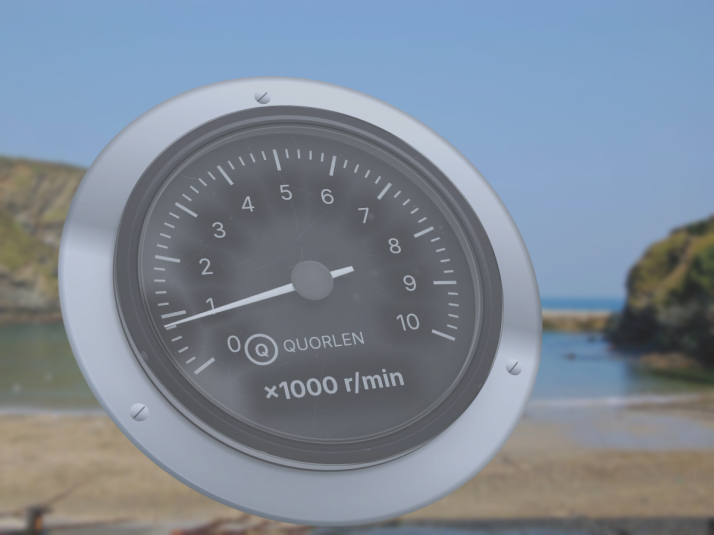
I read 800rpm
